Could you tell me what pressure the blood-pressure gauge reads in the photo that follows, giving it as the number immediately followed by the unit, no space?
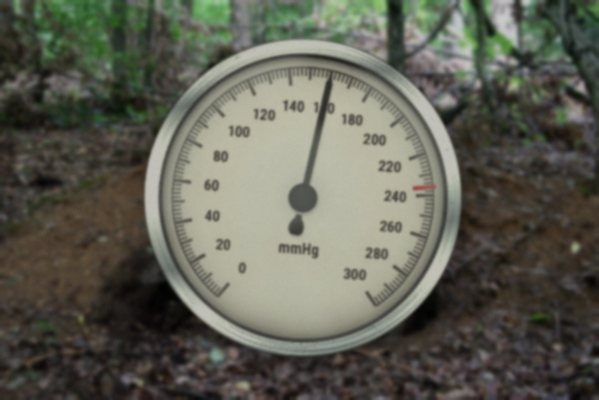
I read 160mmHg
